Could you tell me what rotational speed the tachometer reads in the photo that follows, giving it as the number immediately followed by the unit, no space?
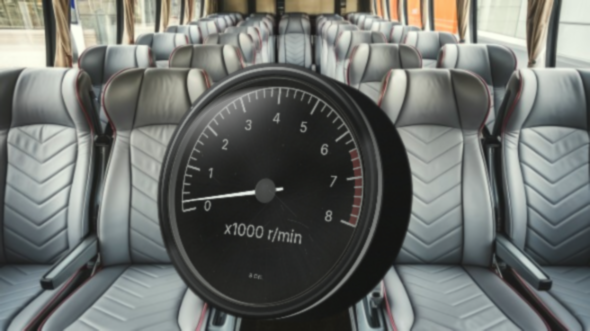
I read 200rpm
